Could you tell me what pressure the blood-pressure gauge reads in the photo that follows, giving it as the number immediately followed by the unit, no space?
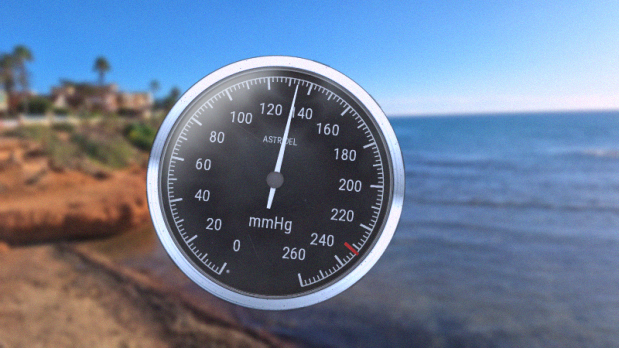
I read 134mmHg
